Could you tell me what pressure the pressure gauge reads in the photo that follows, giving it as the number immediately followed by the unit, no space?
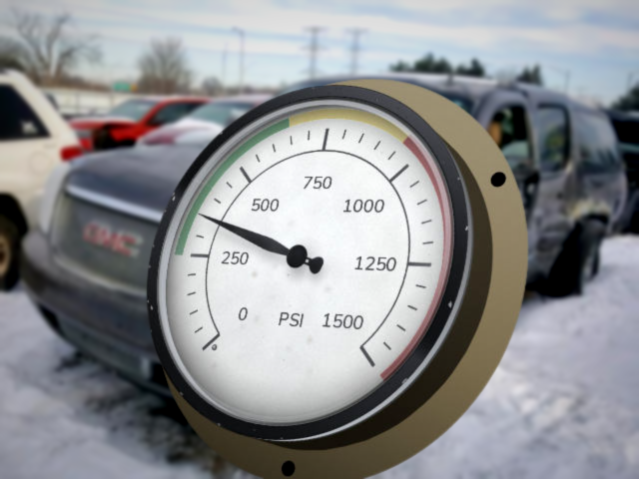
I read 350psi
